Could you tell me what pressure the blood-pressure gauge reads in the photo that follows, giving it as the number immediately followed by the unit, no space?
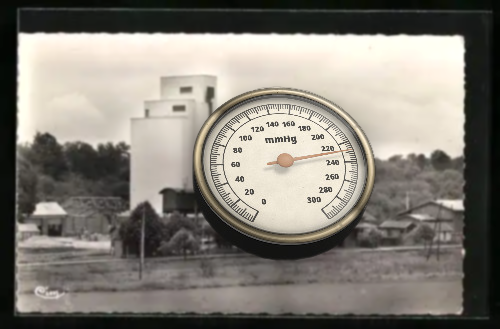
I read 230mmHg
